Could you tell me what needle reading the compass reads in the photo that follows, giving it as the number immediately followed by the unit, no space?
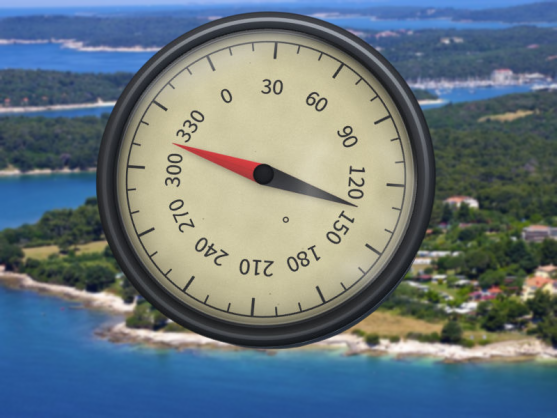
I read 315°
